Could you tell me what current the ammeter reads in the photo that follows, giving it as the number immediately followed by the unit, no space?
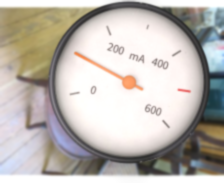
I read 100mA
